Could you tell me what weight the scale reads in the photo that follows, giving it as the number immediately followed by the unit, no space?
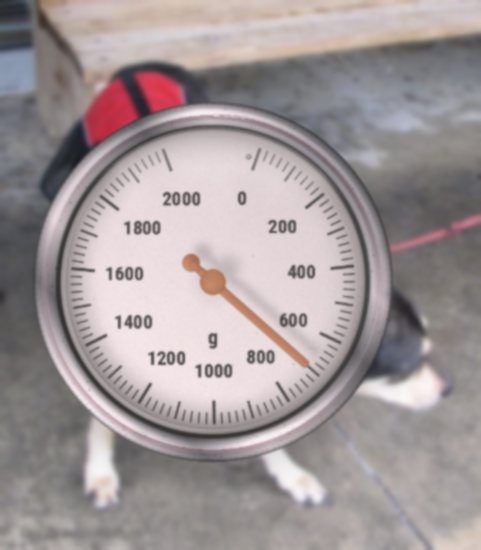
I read 700g
